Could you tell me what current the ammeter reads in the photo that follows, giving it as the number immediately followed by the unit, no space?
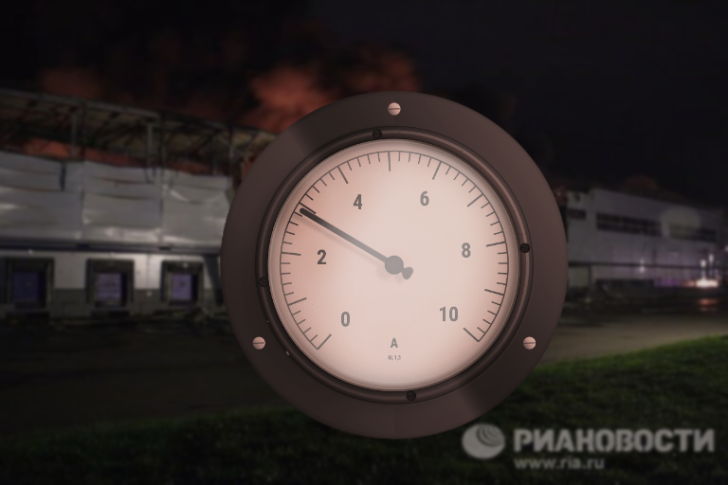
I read 2.9A
